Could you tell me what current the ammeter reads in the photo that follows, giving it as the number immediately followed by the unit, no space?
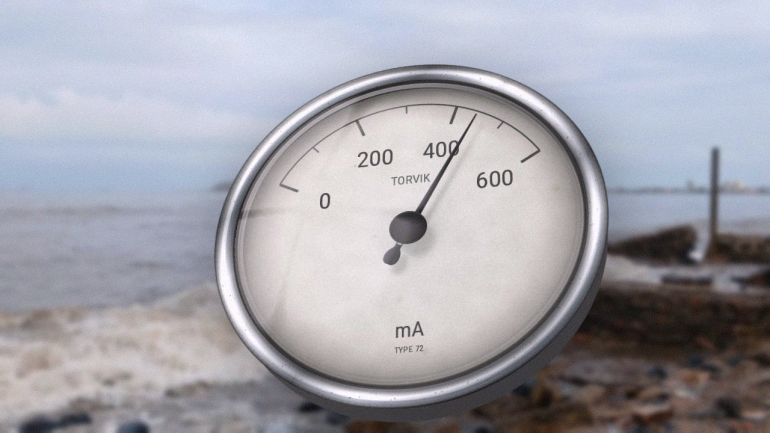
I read 450mA
